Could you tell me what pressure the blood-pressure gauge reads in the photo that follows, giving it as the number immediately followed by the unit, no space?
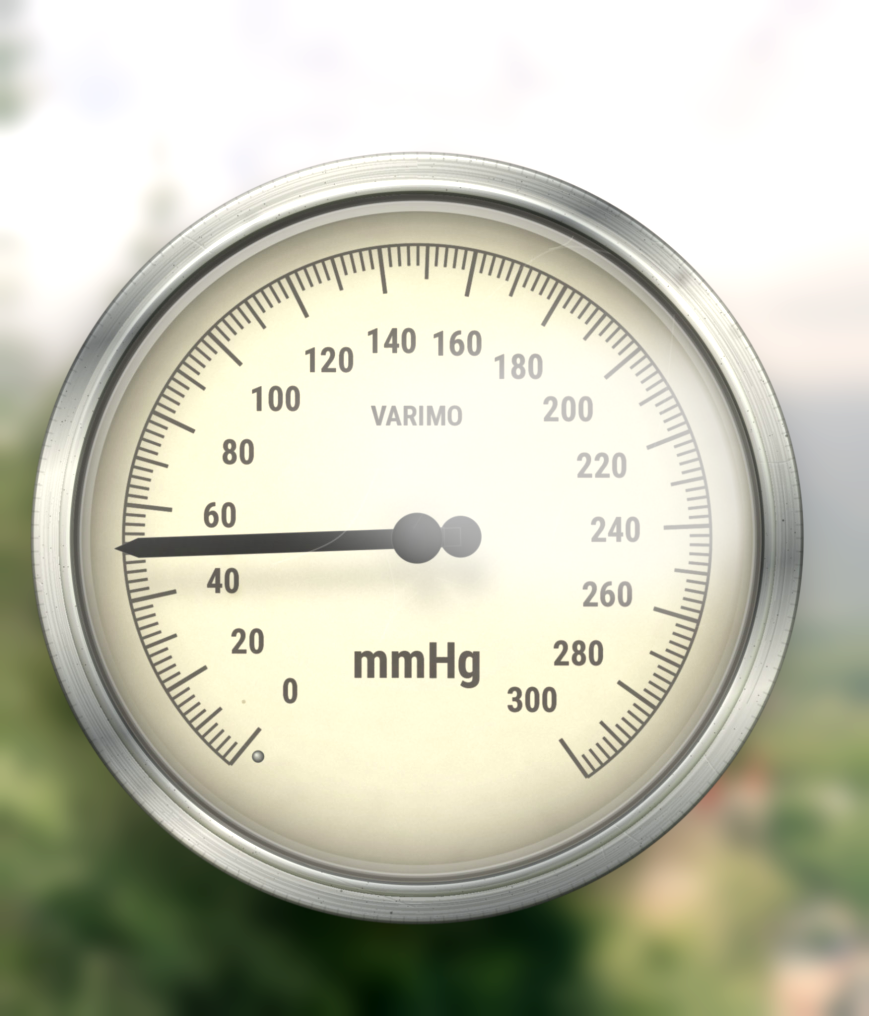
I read 51mmHg
